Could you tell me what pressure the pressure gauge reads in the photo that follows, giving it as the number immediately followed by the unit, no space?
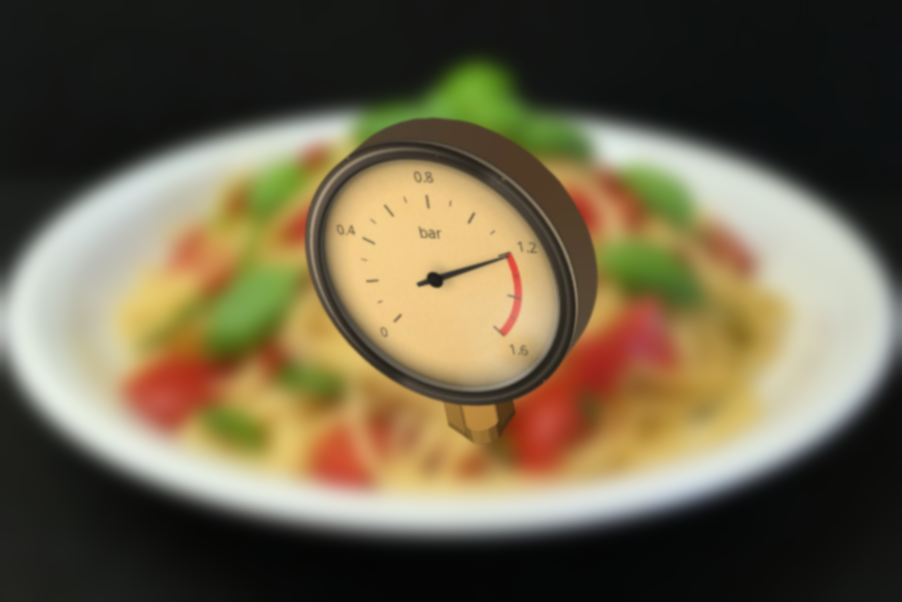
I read 1.2bar
